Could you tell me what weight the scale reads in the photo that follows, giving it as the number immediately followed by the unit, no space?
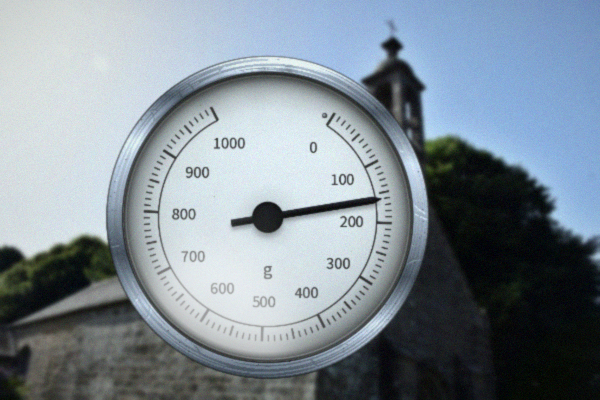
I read 160g
